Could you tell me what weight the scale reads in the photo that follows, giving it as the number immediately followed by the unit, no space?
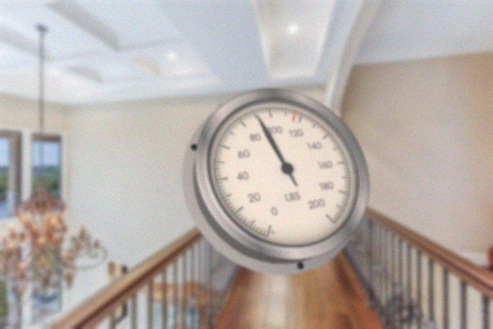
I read 90lb
